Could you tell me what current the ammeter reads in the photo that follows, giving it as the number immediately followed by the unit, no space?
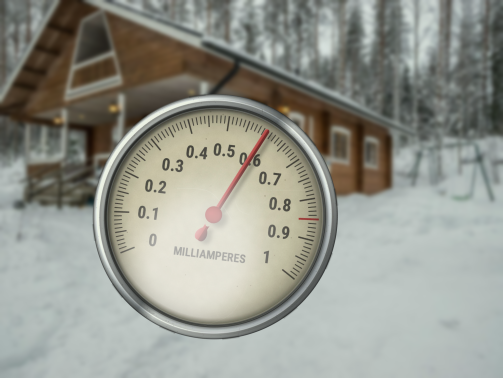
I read 0.6mA
